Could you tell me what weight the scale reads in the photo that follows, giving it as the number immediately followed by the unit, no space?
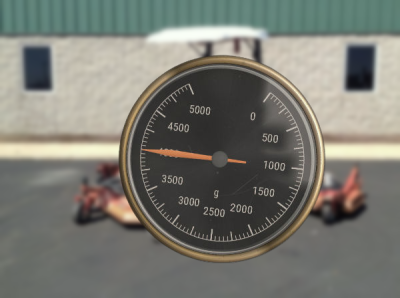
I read 4000g
